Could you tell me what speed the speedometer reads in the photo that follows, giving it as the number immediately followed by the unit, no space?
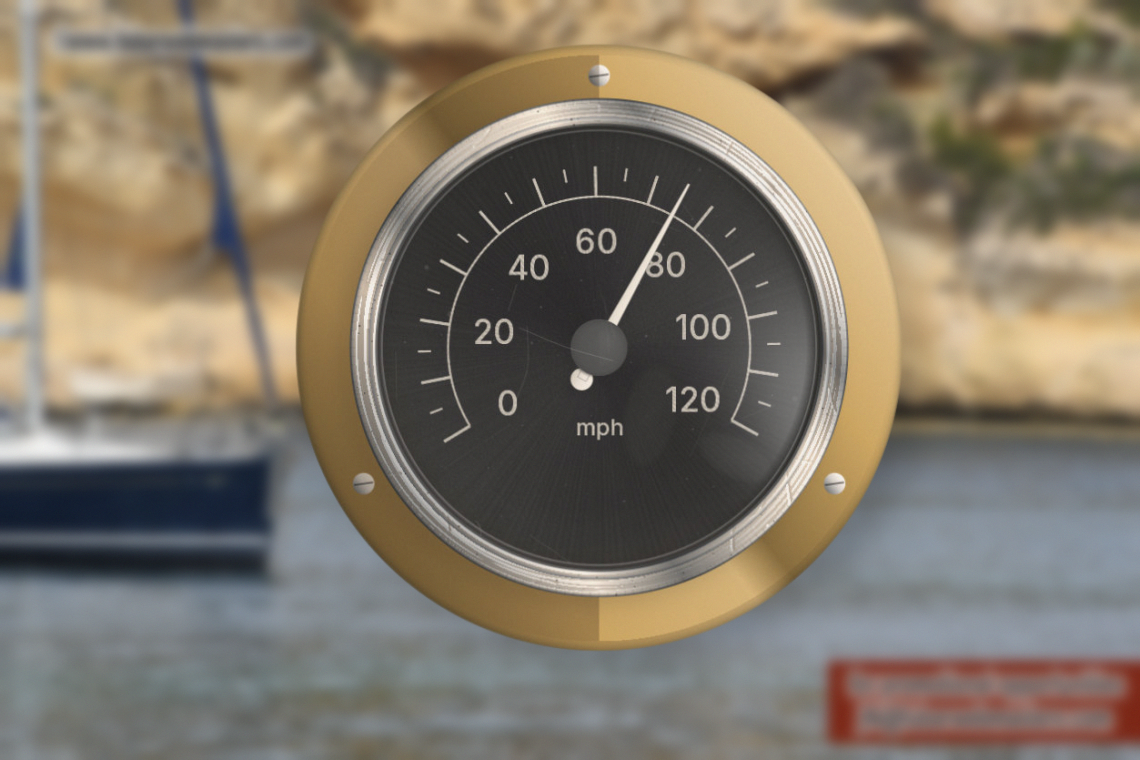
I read 75mph
